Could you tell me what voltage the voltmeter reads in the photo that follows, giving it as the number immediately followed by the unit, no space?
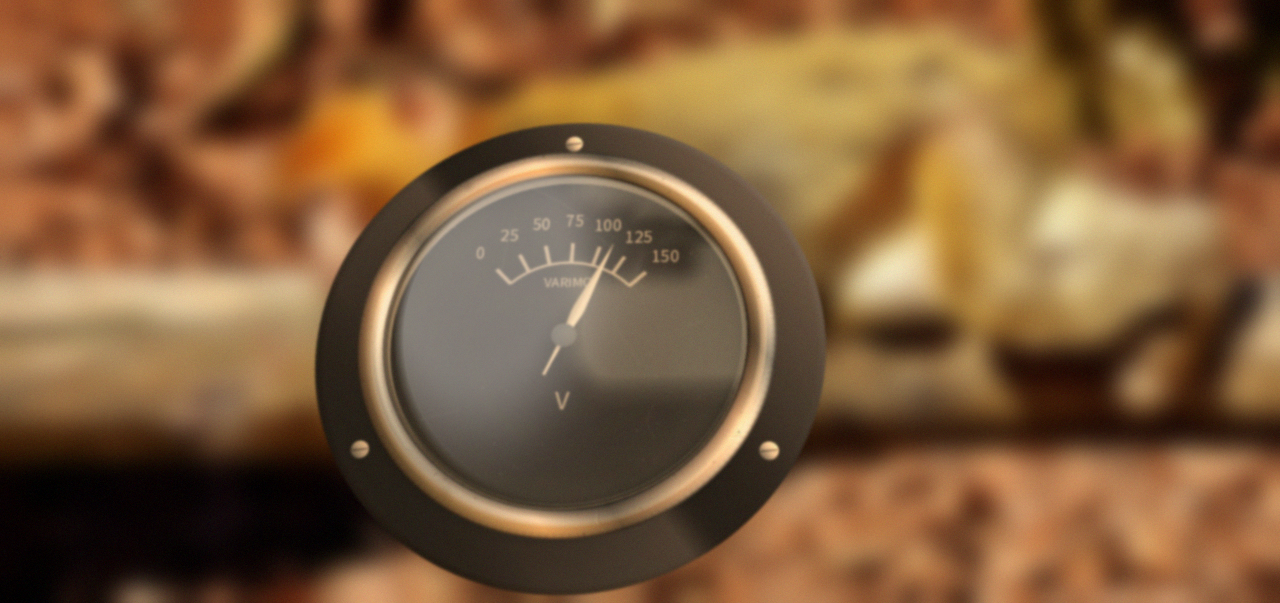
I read 112.5V
